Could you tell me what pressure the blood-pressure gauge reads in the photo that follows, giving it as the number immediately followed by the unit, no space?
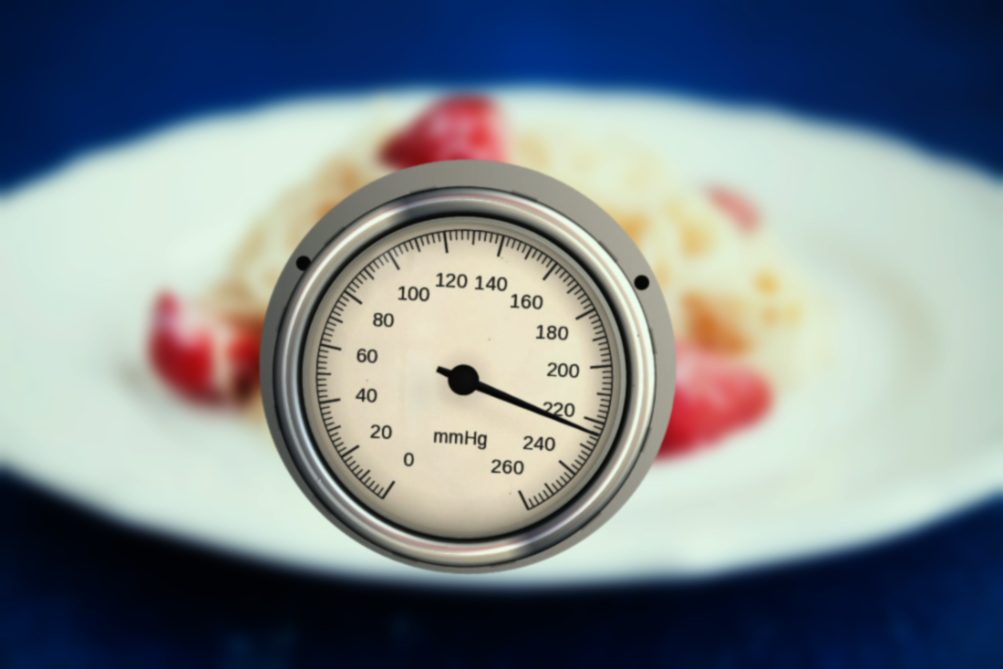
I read 224mmHg
